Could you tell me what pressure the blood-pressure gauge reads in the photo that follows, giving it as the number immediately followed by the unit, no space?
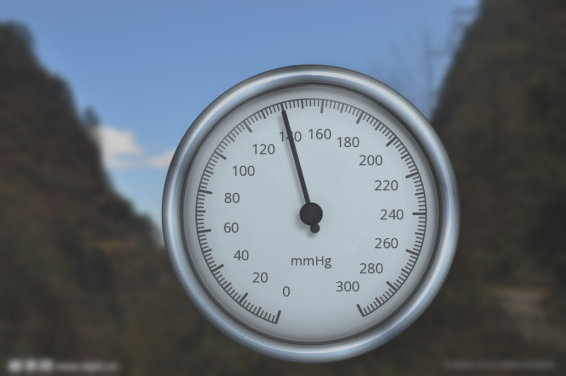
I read 140mmHg
